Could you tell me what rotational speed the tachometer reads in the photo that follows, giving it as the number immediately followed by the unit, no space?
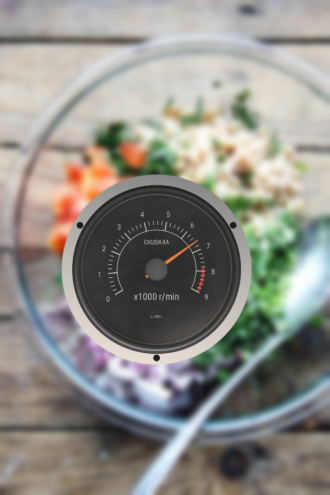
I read 6600rpm
